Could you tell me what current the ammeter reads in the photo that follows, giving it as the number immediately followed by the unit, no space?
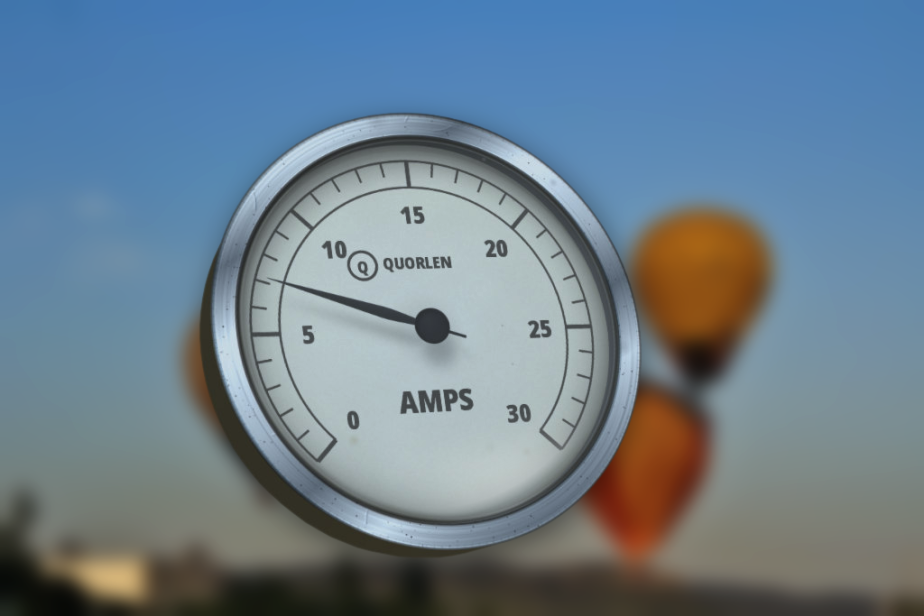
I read 7A
